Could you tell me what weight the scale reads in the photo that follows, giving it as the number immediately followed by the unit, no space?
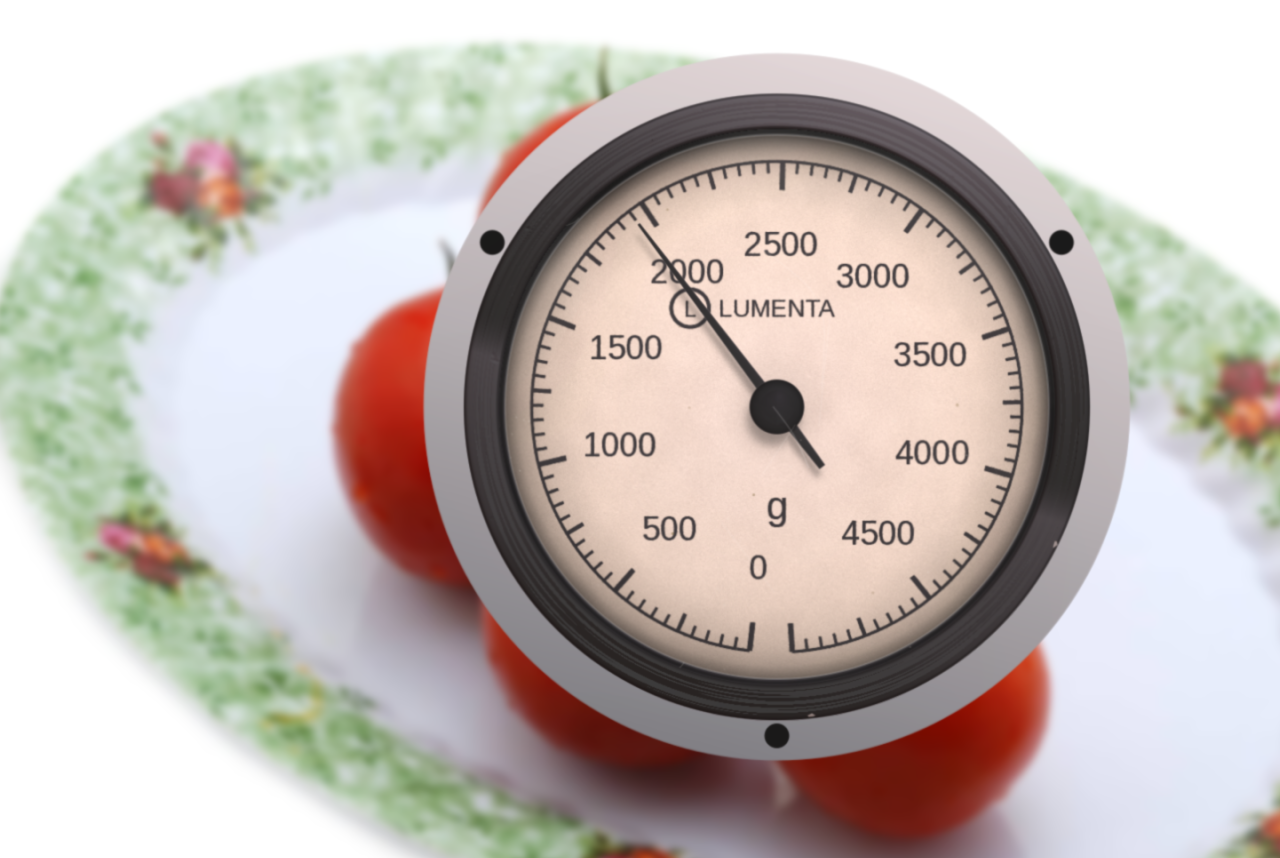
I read 1950g
